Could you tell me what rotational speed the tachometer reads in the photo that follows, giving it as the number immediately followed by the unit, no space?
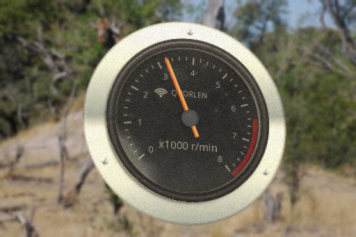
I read 3200rpm
